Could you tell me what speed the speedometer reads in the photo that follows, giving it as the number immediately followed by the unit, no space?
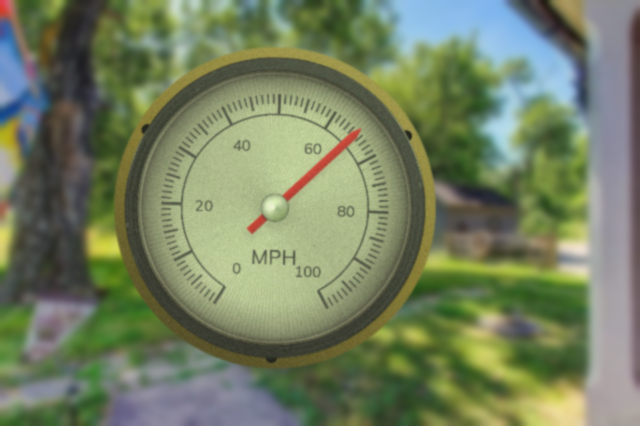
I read 65mph
